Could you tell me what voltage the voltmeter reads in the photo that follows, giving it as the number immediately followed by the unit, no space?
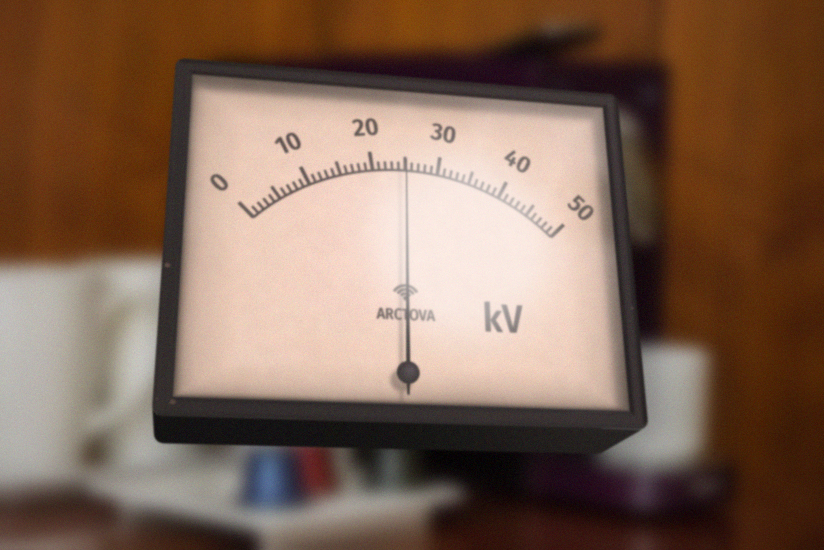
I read 25kV
